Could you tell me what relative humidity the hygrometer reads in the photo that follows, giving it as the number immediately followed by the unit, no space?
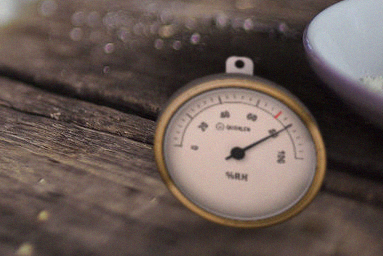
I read 80%
